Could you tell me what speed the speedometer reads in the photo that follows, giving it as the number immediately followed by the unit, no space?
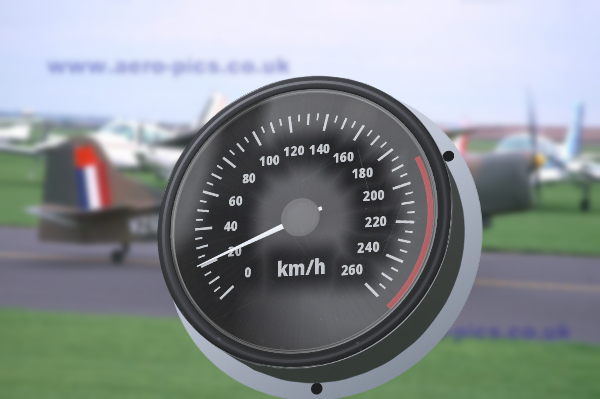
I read 20km/h
